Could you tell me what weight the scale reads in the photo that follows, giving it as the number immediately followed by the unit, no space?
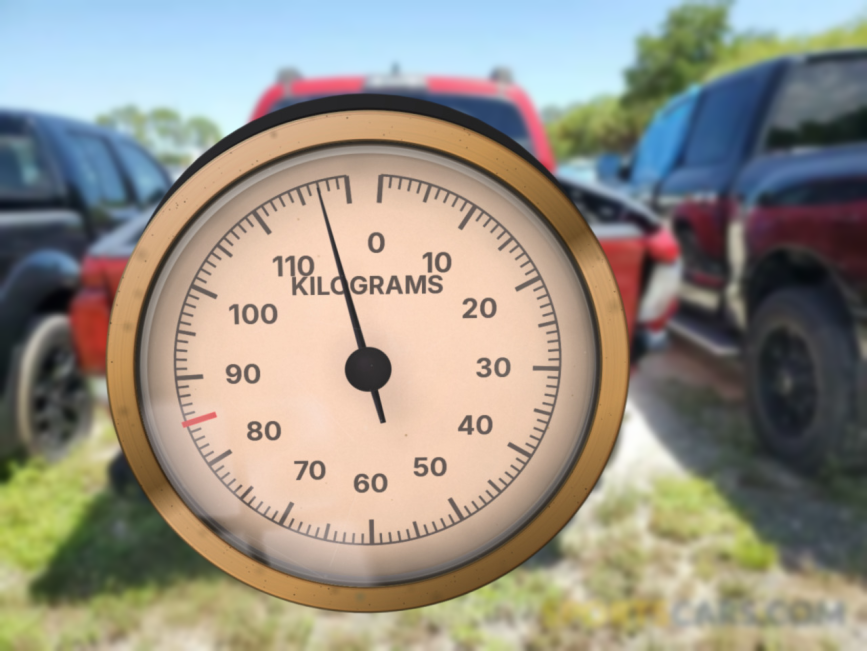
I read 117kg
